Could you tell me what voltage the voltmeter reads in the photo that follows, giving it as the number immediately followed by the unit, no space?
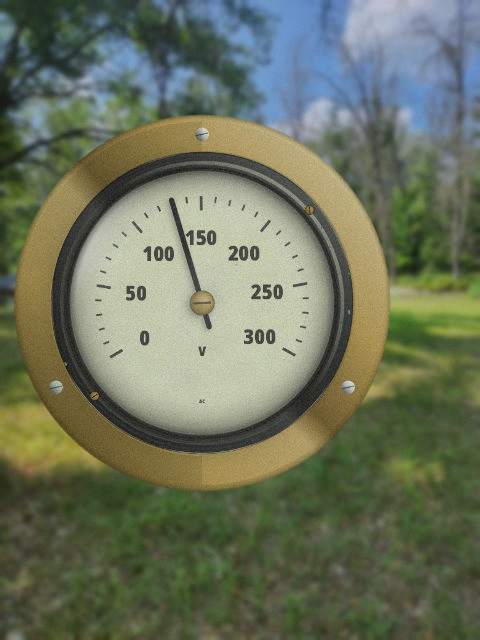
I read 130V
